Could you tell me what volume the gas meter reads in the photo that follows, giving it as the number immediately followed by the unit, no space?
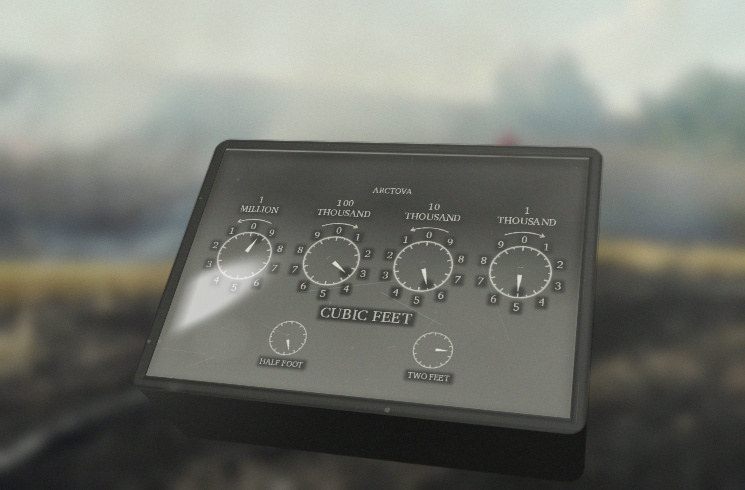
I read 935500ft³
